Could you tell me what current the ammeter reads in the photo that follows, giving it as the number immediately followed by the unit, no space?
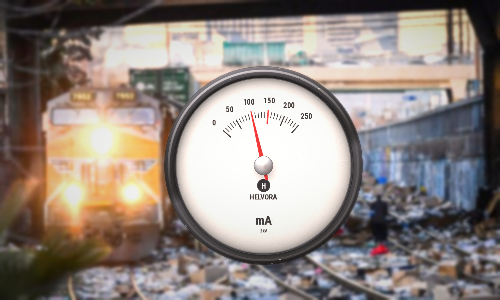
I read 100mA
